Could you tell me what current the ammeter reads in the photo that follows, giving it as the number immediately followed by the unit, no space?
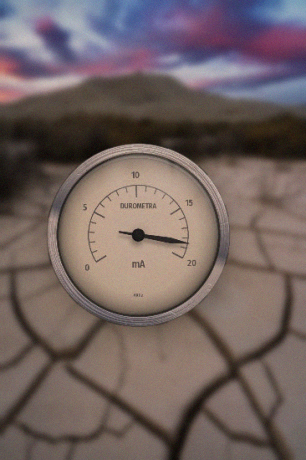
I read 18.5mA
